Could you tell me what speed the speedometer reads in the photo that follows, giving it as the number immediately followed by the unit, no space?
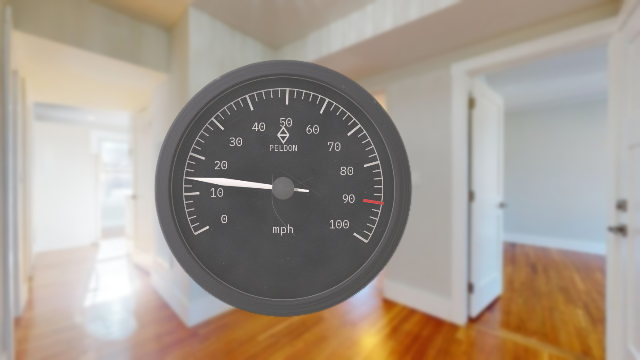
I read 14mph
